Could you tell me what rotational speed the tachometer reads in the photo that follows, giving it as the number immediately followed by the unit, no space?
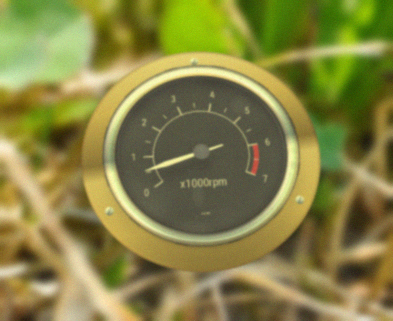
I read 500rpm
